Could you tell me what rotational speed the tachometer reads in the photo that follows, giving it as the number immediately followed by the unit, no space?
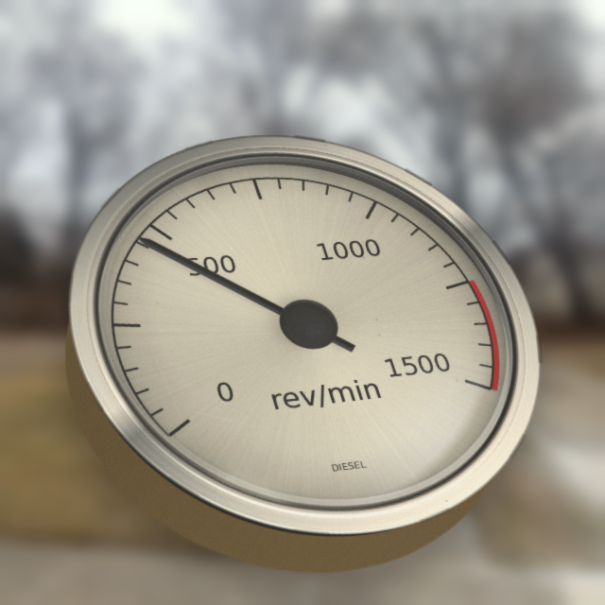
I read 450rpm
